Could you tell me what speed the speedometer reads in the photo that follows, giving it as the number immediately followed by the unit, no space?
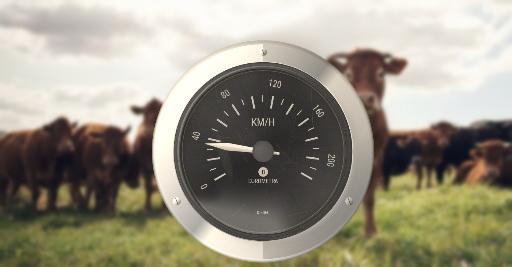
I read 35km/h
